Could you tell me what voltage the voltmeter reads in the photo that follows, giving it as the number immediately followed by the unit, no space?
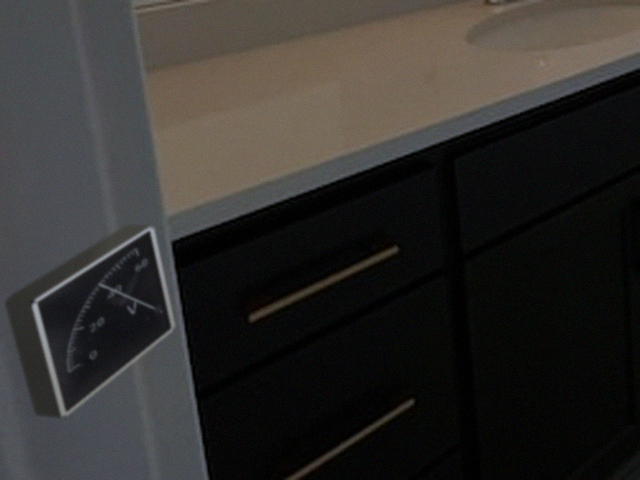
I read 40V
